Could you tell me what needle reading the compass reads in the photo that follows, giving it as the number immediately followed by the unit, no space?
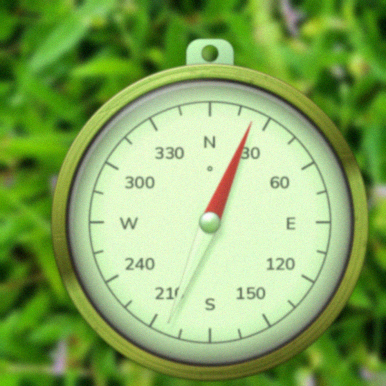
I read 22.5°
